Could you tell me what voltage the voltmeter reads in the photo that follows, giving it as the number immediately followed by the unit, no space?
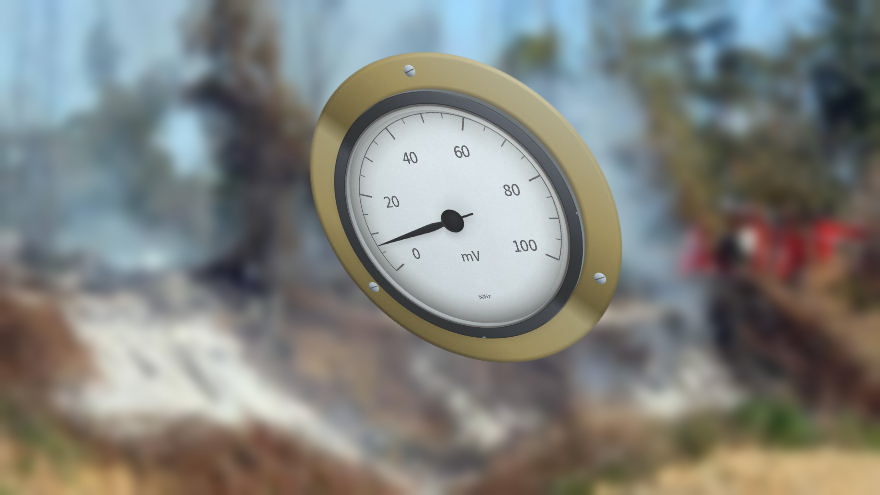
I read 7.5mV
